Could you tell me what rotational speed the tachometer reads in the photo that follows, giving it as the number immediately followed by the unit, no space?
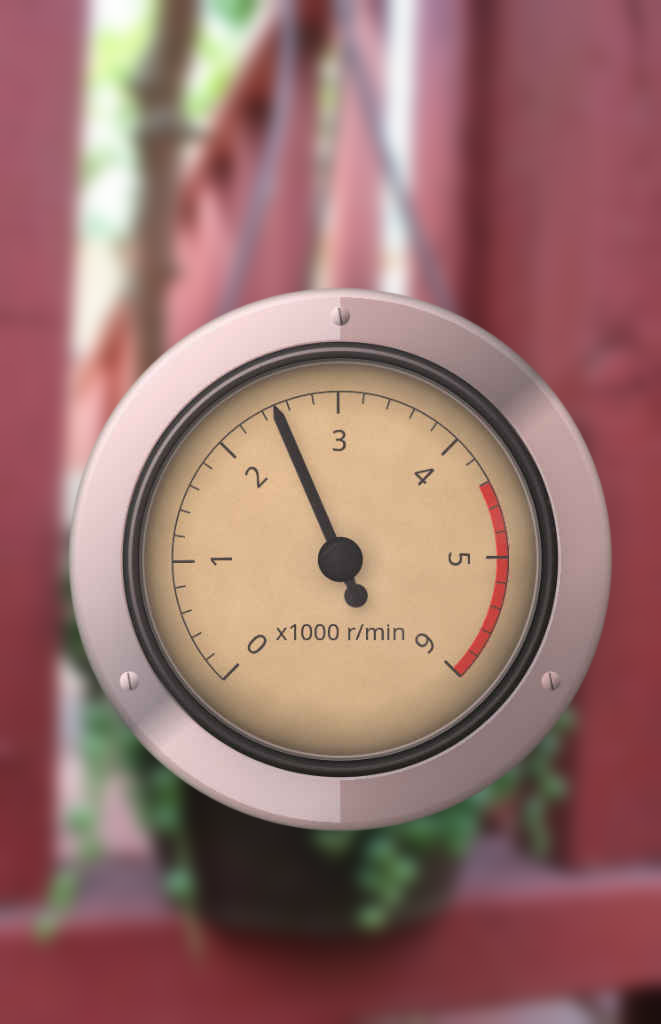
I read 2500rpm
